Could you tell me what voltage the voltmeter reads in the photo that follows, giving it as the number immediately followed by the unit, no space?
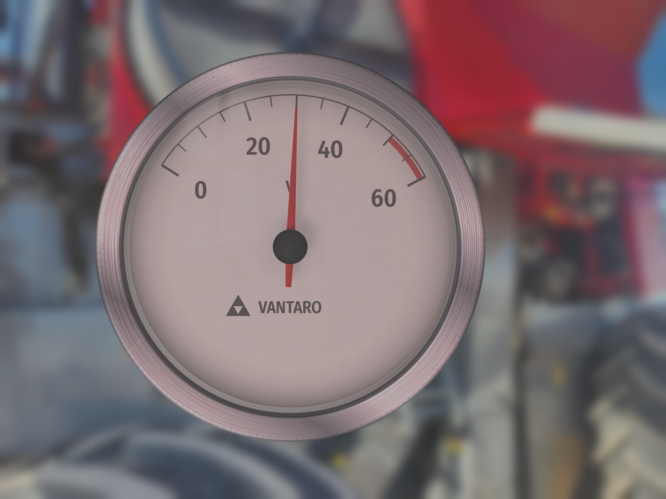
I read 30V
